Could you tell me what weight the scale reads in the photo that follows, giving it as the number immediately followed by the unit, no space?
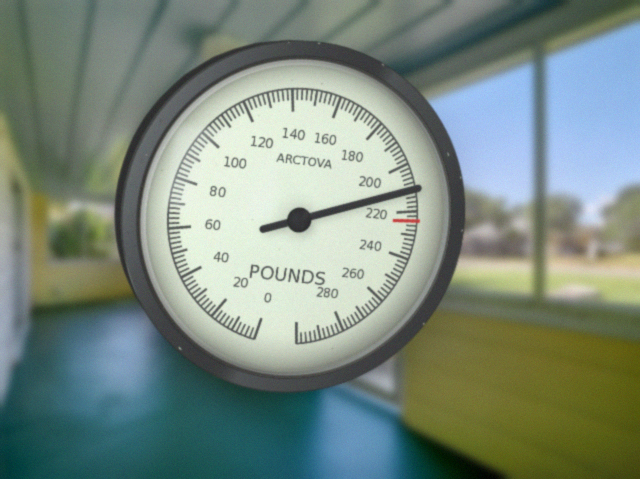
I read 210lb
